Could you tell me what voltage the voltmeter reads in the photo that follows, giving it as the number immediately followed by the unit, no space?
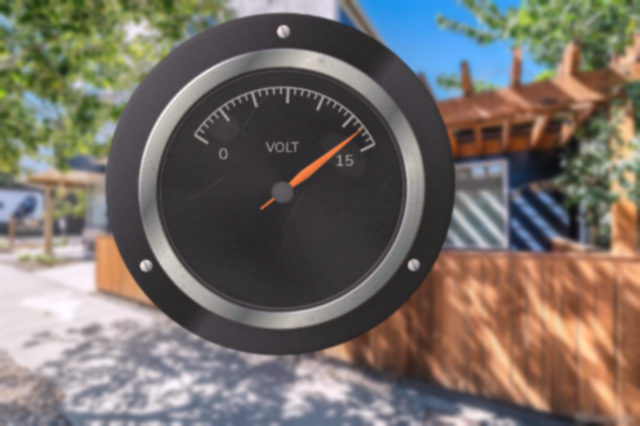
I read 13.5V
